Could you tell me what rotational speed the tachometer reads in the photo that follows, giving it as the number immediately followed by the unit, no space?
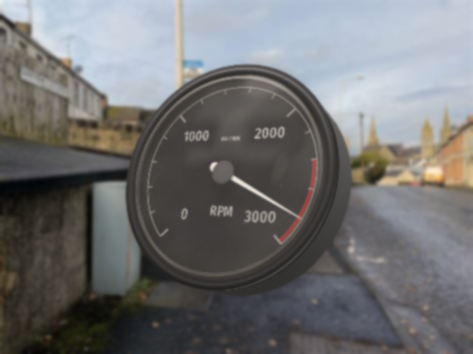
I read 2800rpm
